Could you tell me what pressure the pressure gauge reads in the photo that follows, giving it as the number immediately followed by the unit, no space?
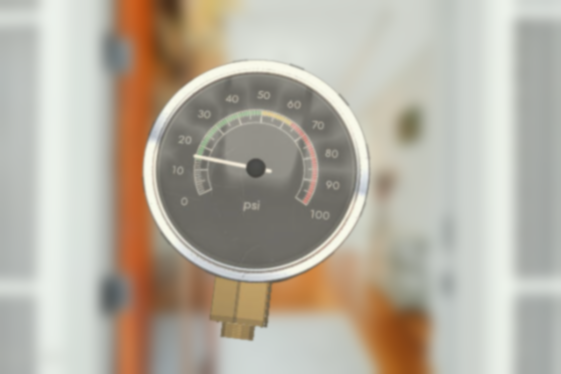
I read 15psi
